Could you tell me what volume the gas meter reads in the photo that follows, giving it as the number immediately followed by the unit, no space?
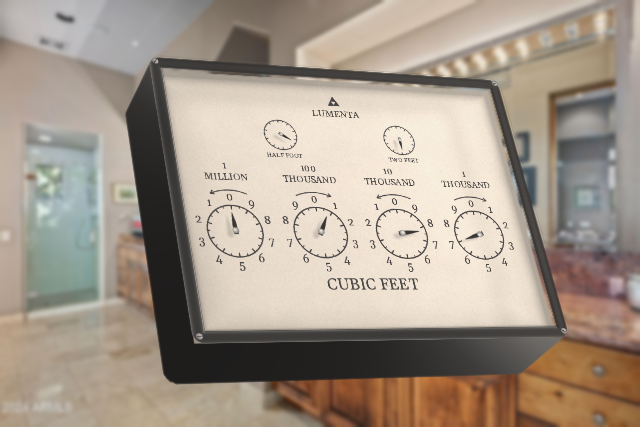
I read 7700ft³
